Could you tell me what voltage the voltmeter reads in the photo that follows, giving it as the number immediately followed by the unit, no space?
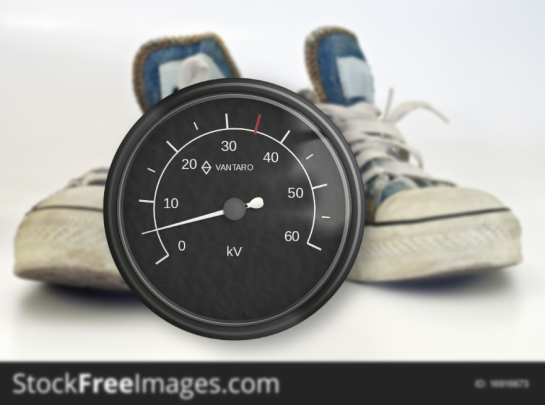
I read 5kV
